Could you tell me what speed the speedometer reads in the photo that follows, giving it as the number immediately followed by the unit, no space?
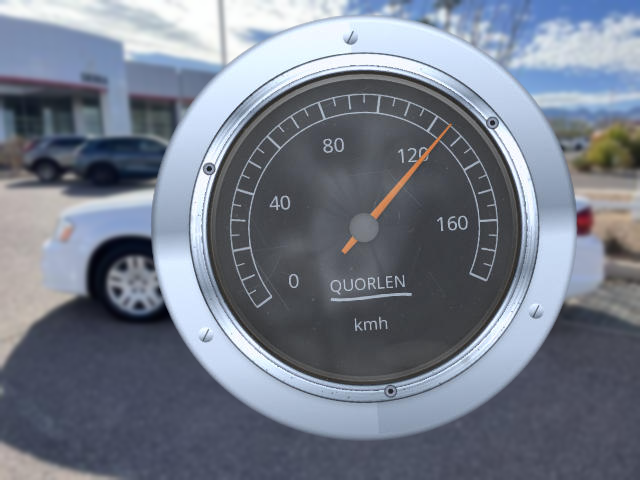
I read 125km/h
